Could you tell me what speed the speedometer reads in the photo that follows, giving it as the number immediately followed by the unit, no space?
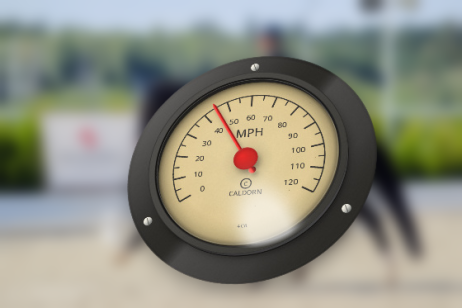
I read 45mph
